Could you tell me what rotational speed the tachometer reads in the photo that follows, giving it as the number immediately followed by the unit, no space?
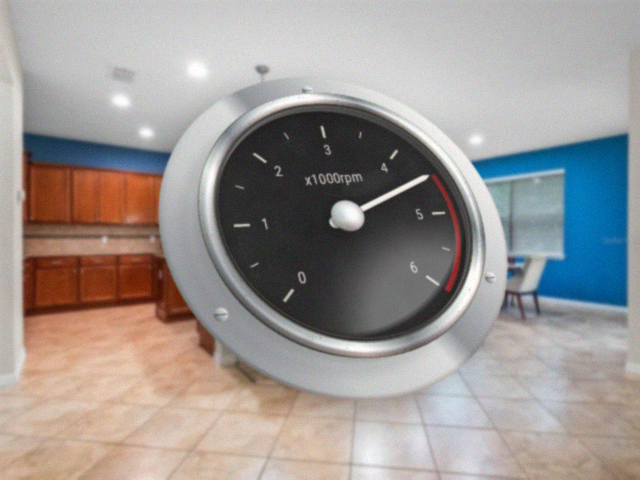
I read 4500rpm
